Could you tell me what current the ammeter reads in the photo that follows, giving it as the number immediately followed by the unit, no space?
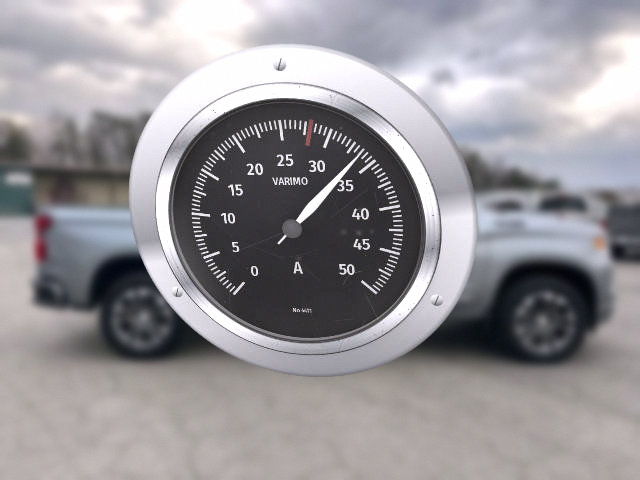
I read 33.5A
